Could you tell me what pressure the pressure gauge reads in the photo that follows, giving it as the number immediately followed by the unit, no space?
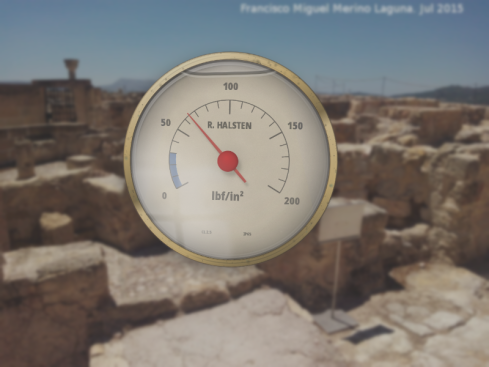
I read 65psi
